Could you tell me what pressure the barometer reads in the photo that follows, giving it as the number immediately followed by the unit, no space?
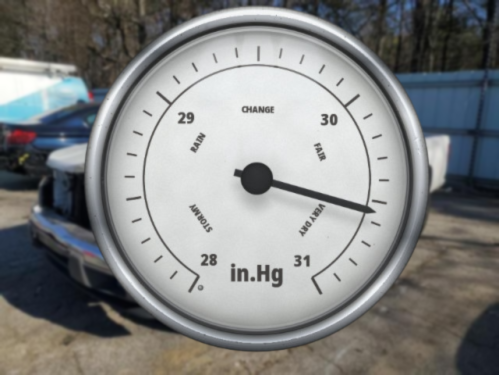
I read 30.55inHg
